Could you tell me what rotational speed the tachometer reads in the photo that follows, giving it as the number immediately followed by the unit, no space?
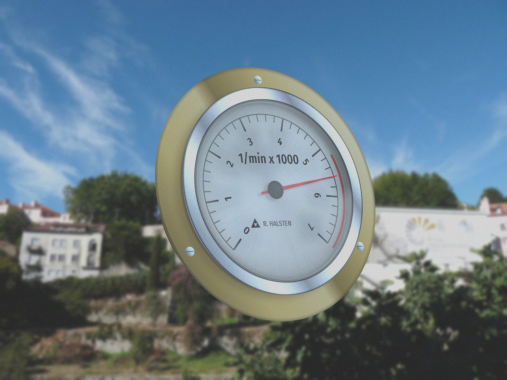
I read 5600rpm
